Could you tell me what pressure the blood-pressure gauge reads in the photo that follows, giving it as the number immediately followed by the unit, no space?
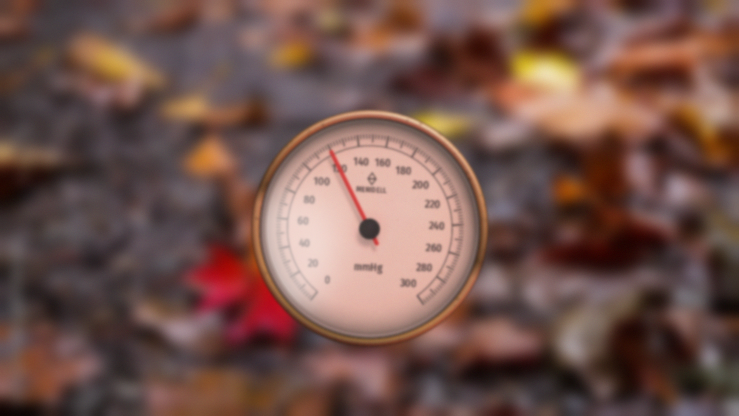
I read 120mmHg
